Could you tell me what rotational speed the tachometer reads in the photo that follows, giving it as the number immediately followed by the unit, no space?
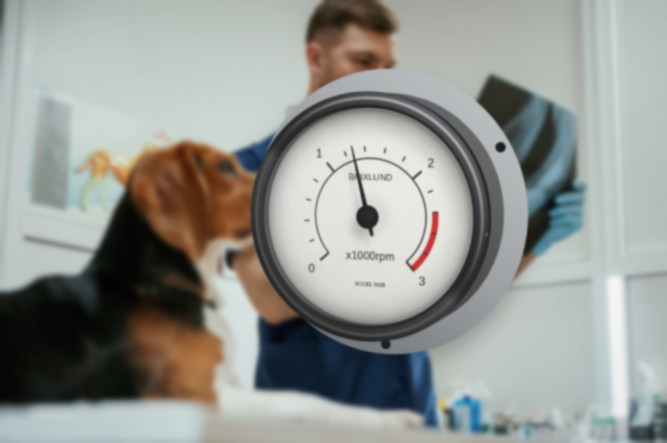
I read 1300rpm
